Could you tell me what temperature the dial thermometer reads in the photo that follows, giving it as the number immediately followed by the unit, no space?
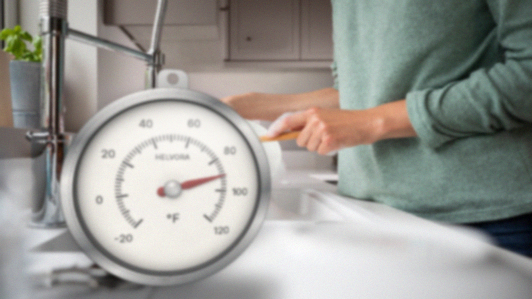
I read 90°F
